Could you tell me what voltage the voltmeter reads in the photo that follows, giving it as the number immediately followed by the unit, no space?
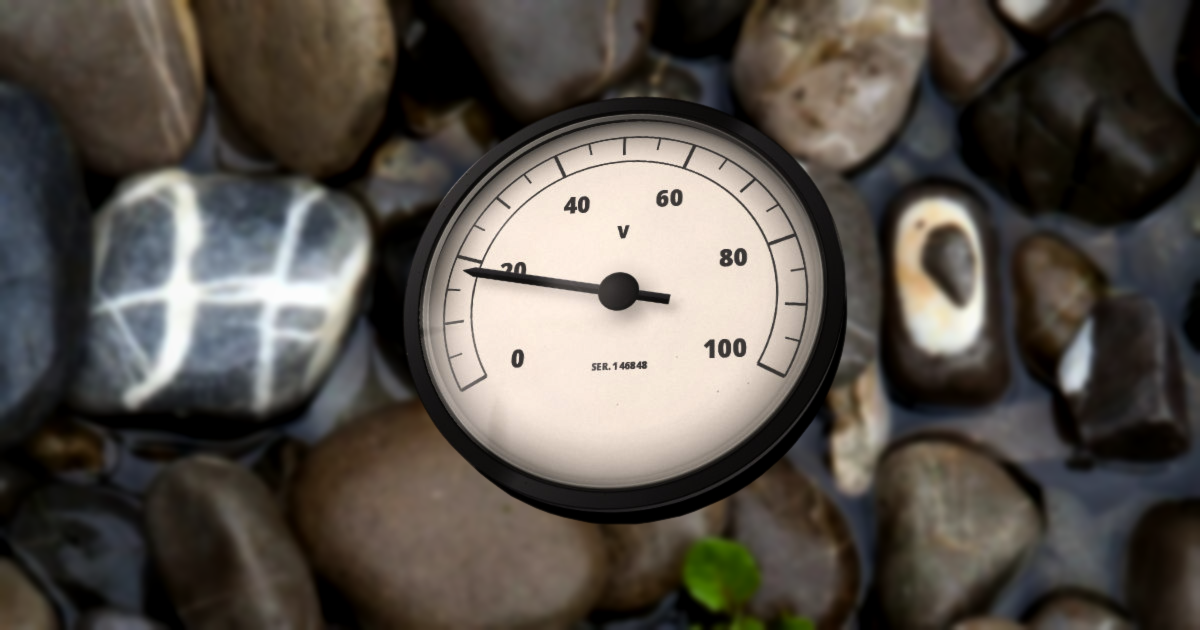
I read 17.5V
